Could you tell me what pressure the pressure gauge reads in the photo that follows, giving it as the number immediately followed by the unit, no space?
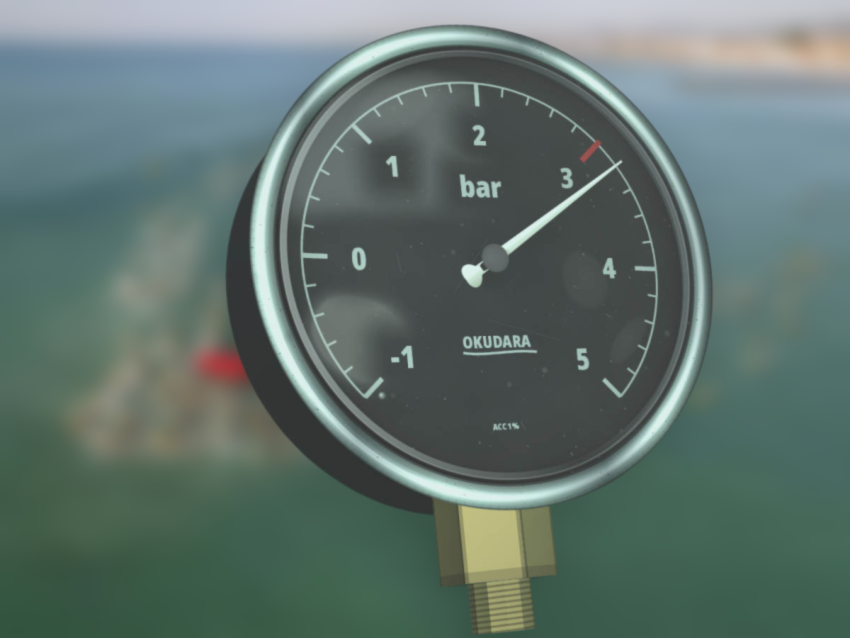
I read 3.2bar
